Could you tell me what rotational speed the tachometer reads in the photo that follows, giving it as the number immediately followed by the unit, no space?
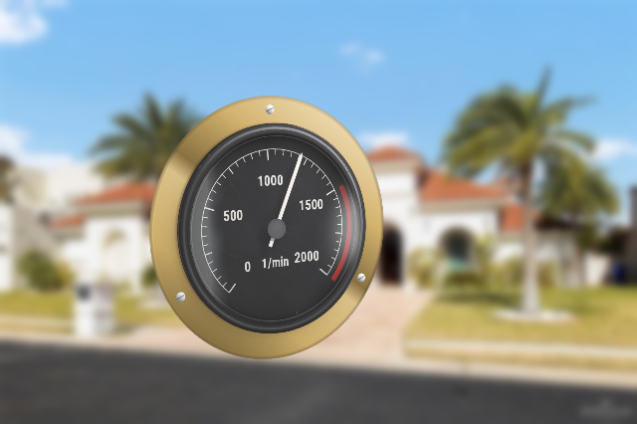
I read 1200rpm
